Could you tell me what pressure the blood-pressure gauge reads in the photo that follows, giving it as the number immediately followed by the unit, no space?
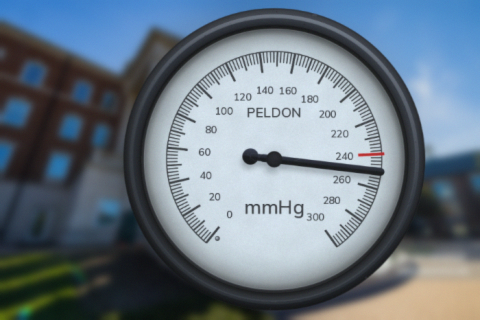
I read 250mmHg
